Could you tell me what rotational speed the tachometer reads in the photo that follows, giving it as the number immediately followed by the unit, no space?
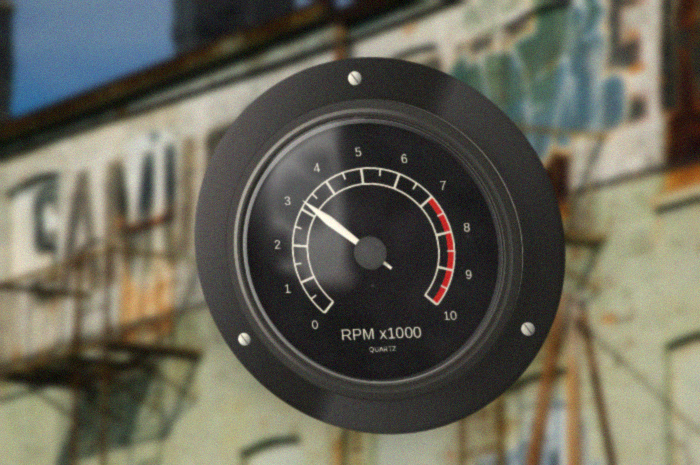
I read 3250rpm
